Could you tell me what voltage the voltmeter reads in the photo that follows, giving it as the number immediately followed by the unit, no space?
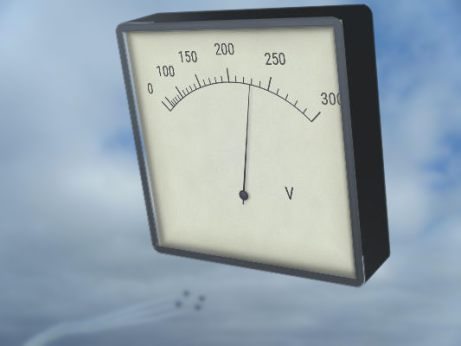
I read 230V
